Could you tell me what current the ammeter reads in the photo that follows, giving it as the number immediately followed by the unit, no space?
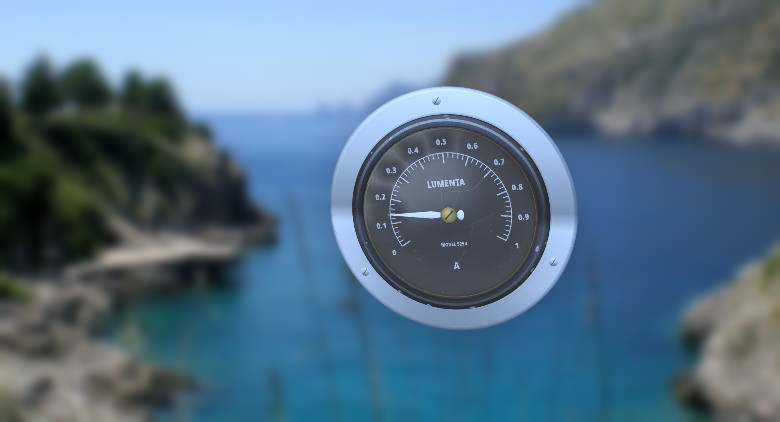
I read 0.14A
